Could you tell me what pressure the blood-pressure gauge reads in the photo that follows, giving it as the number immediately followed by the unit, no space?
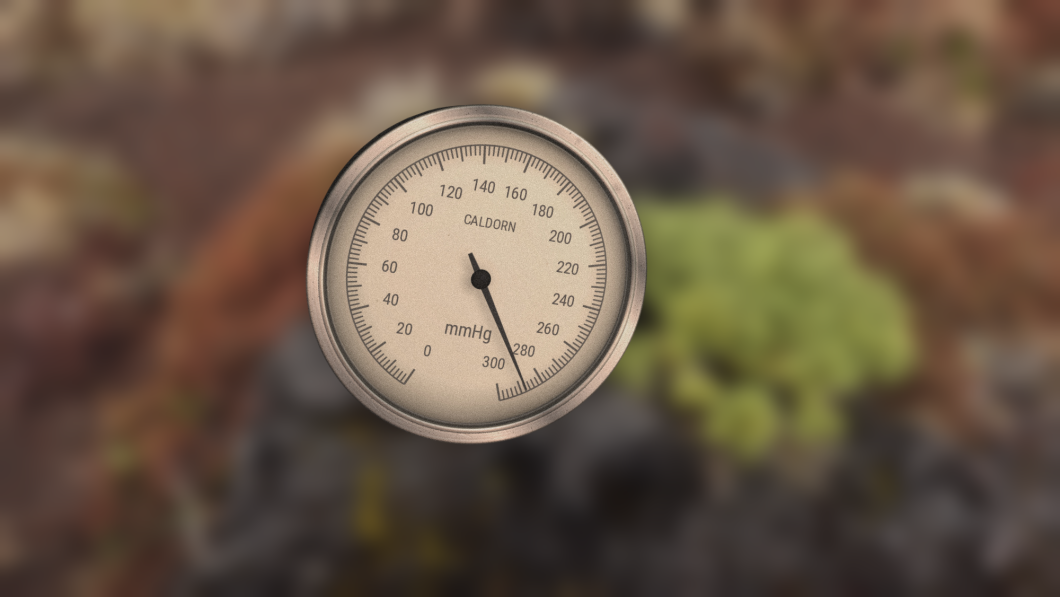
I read 288mmHg
